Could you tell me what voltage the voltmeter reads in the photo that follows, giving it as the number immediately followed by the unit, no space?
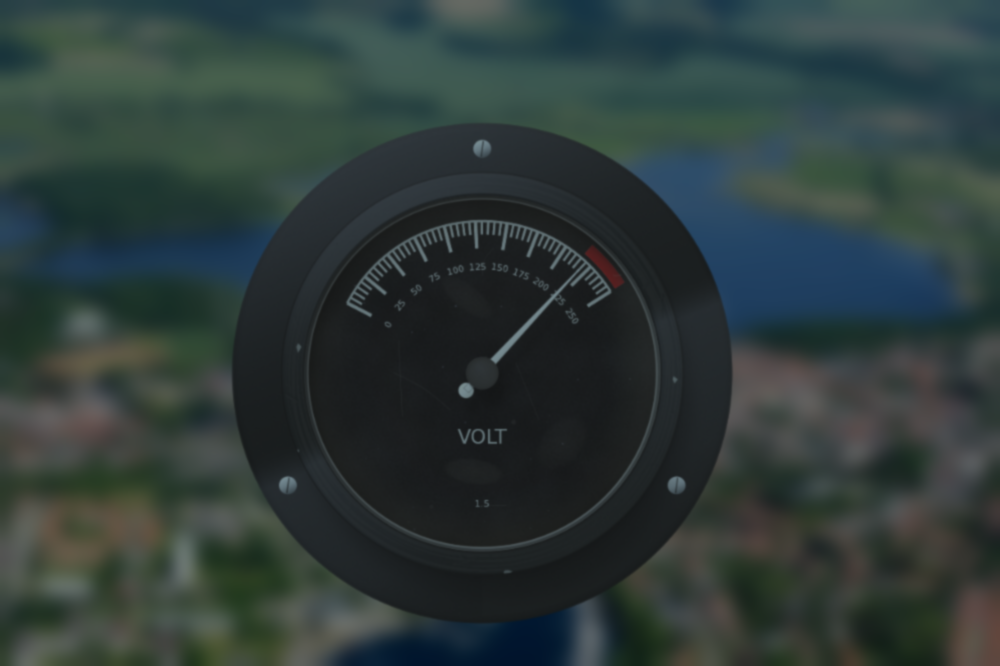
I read 220V
